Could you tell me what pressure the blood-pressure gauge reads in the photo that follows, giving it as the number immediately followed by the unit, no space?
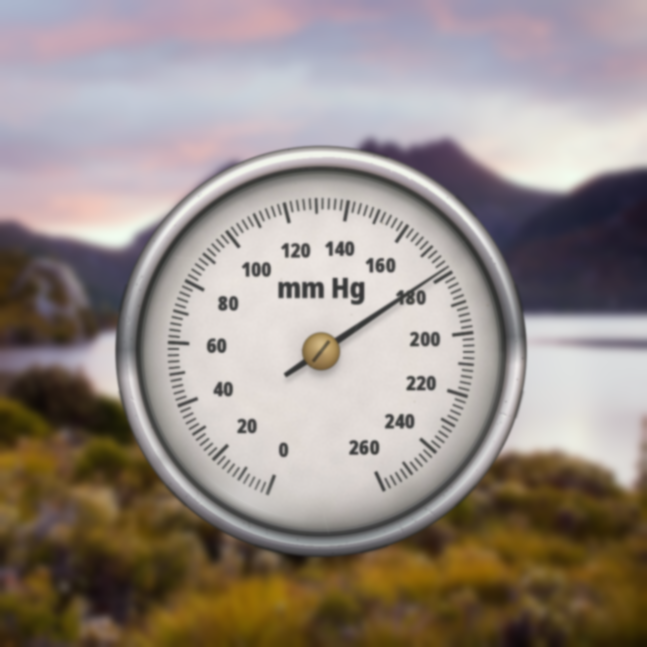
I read 178mmHg
